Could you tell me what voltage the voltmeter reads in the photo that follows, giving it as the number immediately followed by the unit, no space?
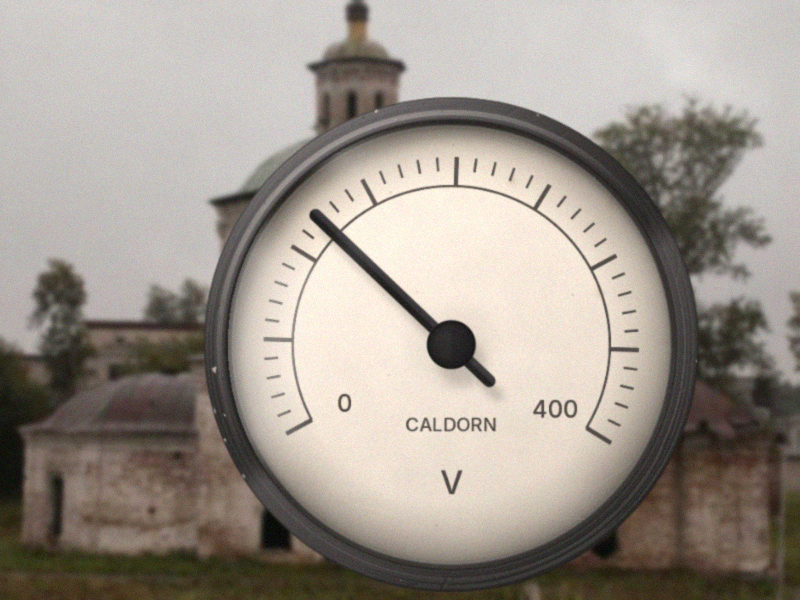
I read 120V
